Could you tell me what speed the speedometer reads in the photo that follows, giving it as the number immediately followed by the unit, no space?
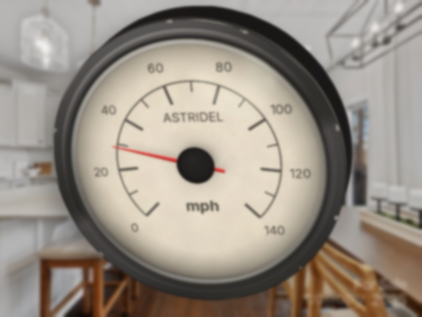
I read 30mph
